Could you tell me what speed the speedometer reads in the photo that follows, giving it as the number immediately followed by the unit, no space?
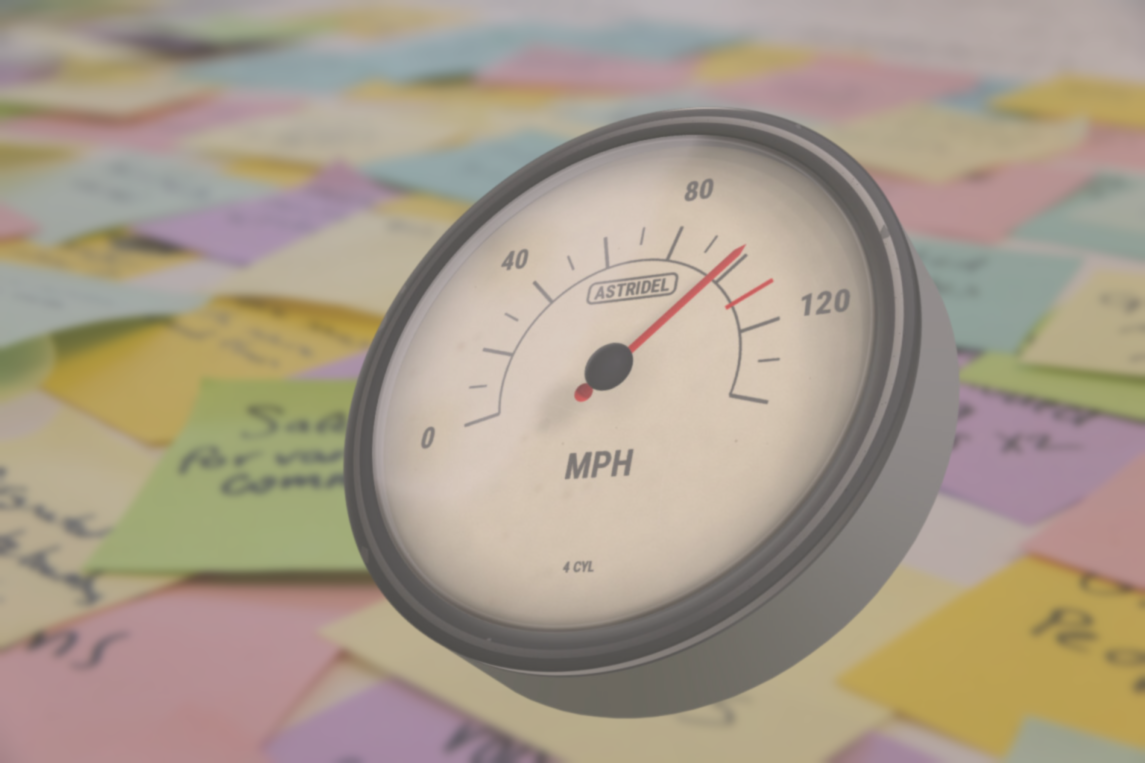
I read 100mph
